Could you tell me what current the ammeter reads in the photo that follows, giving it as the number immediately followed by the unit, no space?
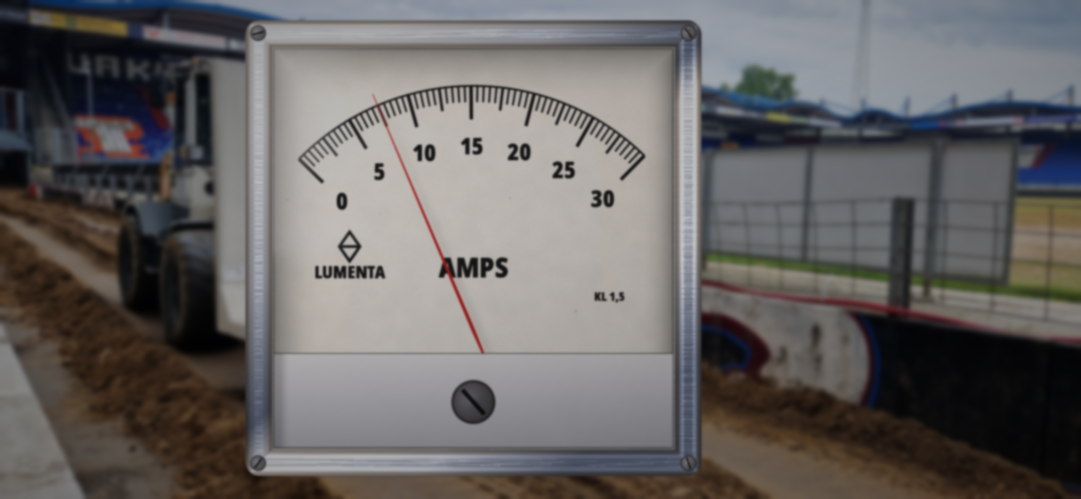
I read 7.5A
